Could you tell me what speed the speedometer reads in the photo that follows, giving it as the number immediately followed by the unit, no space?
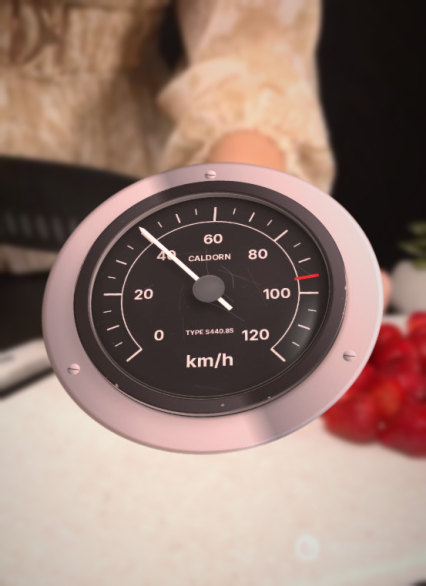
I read 40km/h
